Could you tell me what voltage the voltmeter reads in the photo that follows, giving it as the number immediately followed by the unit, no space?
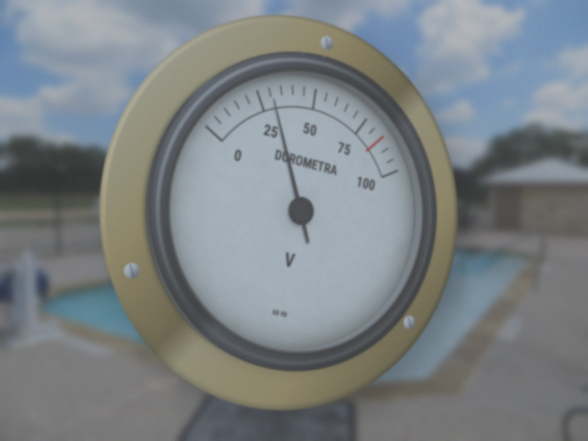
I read 30V
